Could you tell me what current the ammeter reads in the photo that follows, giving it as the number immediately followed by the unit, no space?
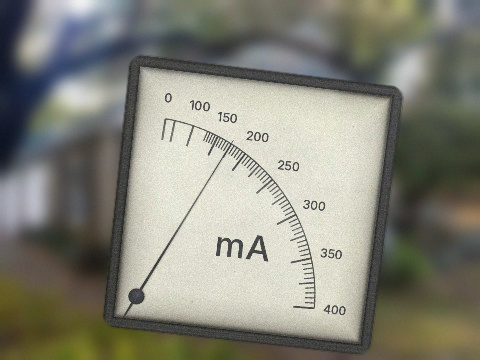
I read 175mA
